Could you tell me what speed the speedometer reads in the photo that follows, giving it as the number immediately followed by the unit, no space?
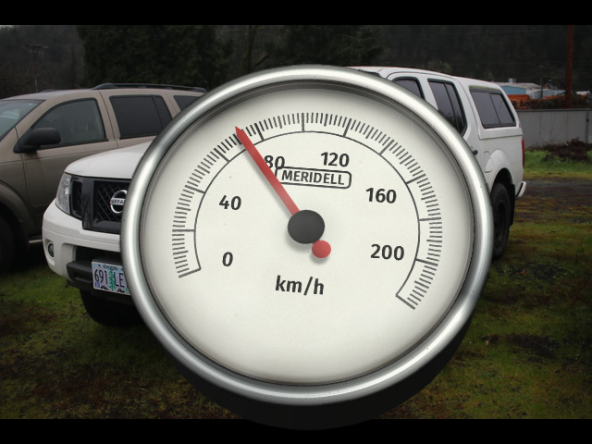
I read 72km/h
